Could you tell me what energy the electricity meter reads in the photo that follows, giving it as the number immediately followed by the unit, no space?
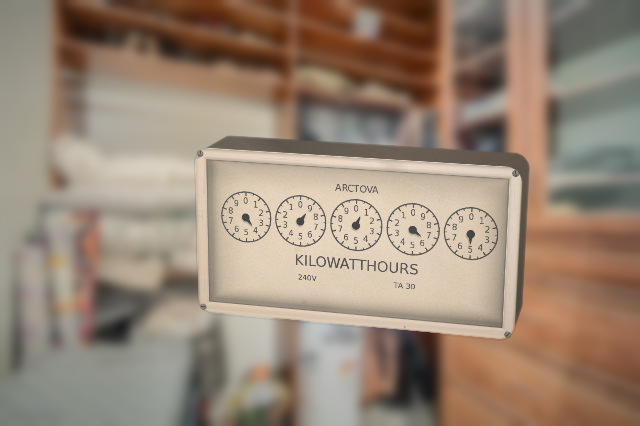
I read 39065kWh
